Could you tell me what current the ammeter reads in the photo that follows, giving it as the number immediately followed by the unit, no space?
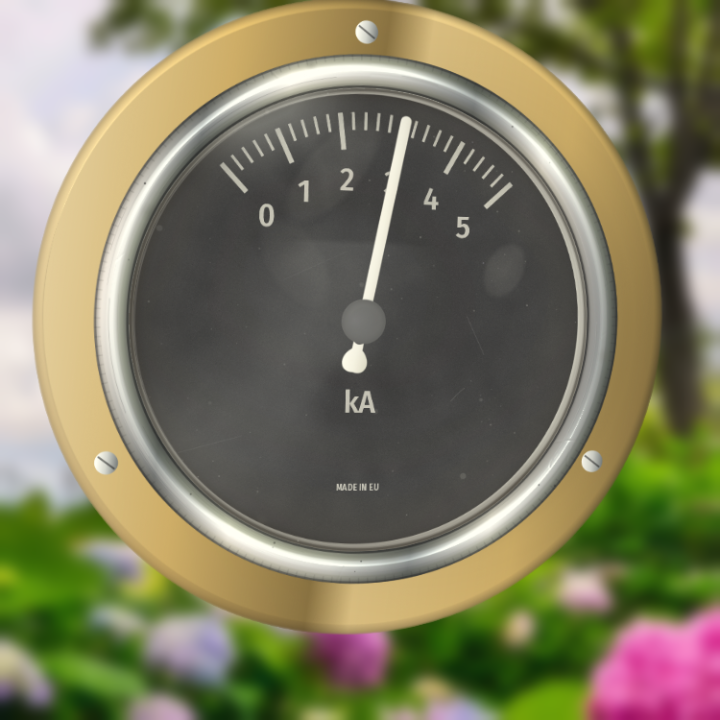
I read 3kA
